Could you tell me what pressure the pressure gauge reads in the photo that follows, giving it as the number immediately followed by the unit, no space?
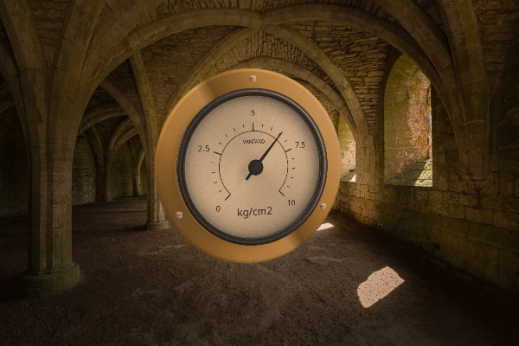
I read 6.5kg/cm²
